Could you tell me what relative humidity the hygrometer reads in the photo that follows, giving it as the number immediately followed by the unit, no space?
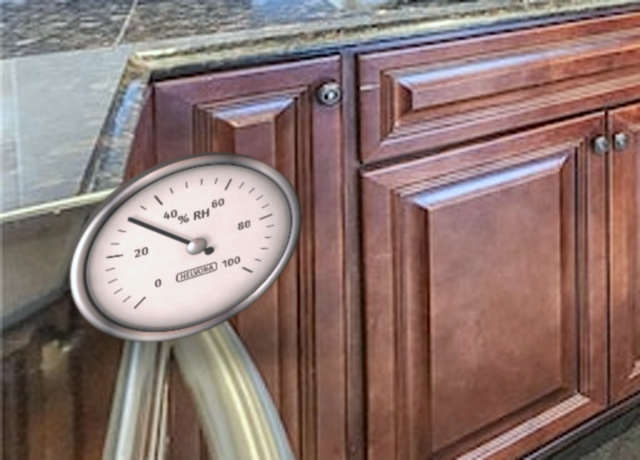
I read 32%
